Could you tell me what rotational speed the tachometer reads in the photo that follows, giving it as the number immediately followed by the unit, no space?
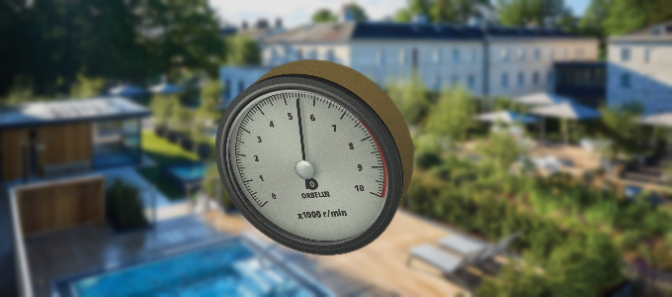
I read 5500rpm
